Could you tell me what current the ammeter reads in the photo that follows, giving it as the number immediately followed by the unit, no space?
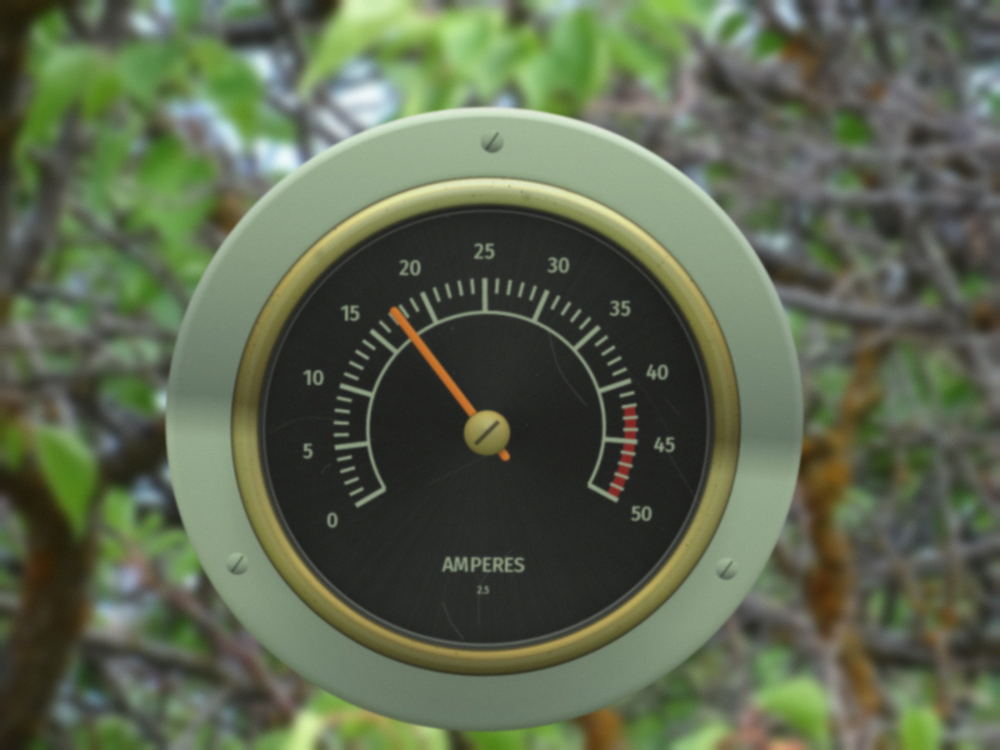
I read 17.5A
